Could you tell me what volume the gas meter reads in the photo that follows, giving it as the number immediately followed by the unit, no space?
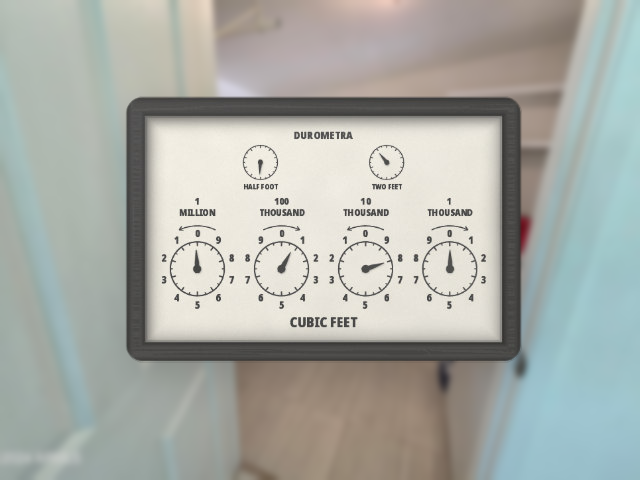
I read 8000ft³
